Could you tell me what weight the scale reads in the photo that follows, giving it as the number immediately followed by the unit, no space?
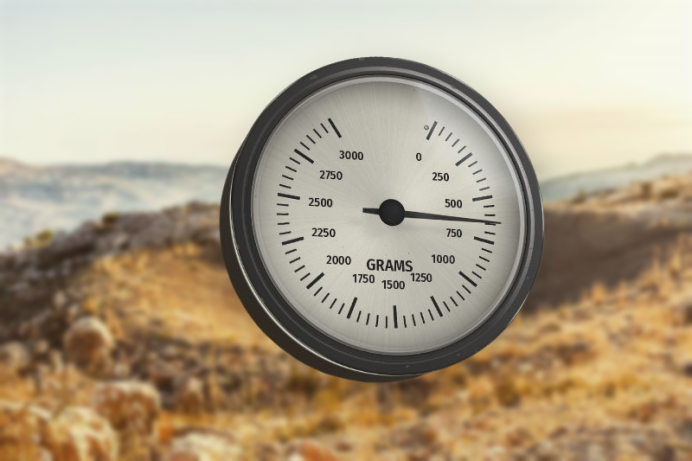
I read 650g
